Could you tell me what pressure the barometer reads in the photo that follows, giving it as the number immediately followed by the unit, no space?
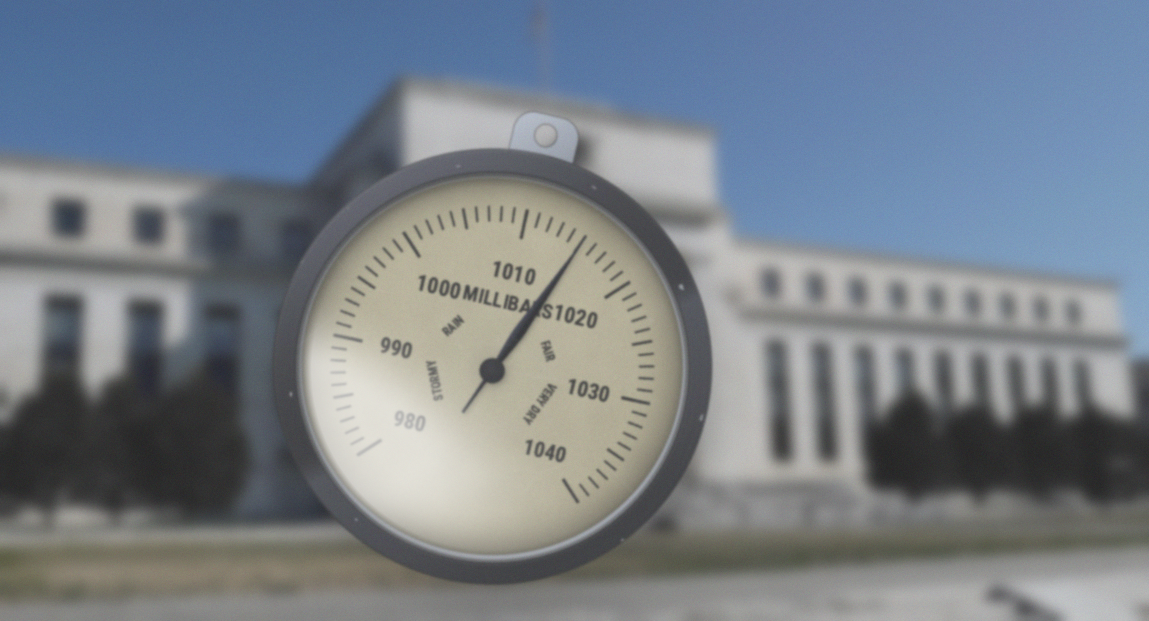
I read 1015mbar
